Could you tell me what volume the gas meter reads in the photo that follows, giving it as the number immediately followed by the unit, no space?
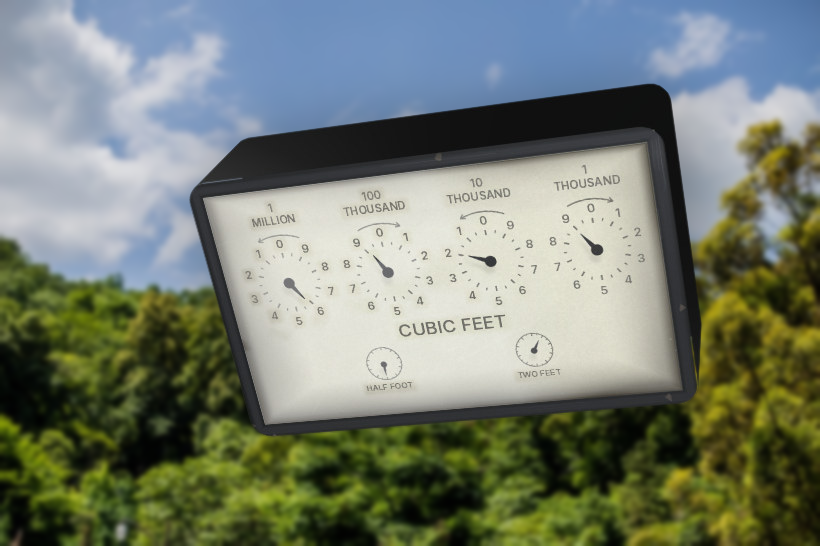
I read 591900ft³
